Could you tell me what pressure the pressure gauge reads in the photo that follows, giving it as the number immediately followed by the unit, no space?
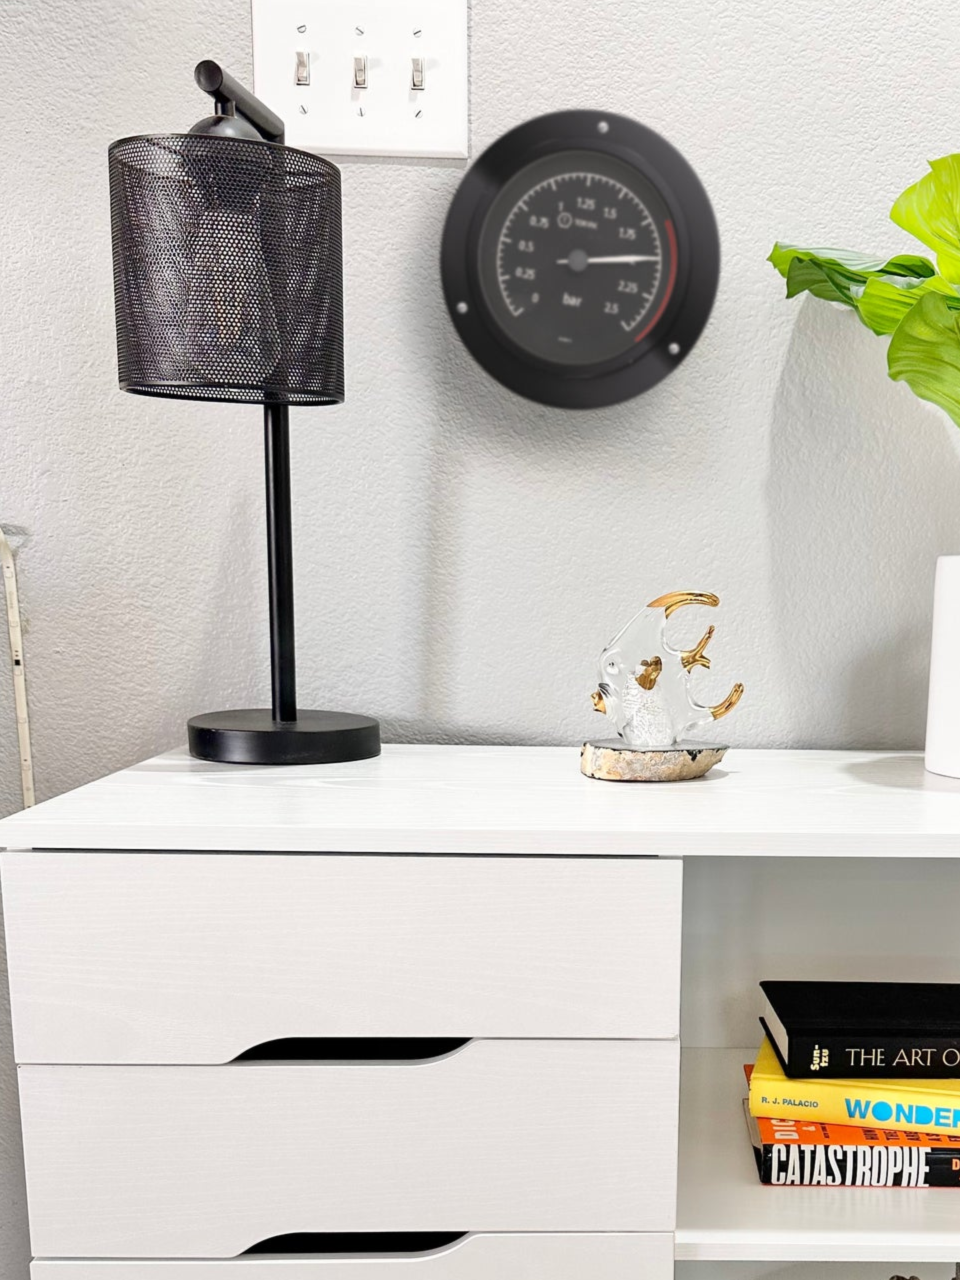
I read 2bar
